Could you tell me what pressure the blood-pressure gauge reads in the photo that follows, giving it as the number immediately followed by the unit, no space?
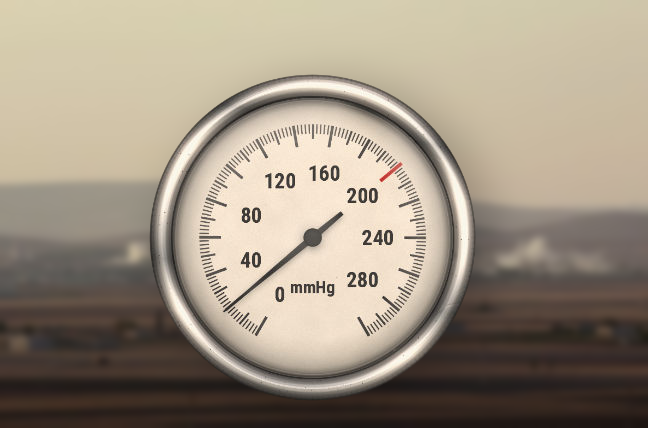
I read 20mmHg
